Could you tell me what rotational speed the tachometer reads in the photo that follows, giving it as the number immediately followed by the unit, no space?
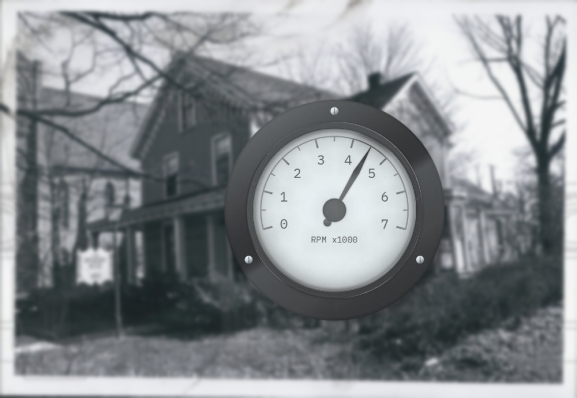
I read 4500rpm
